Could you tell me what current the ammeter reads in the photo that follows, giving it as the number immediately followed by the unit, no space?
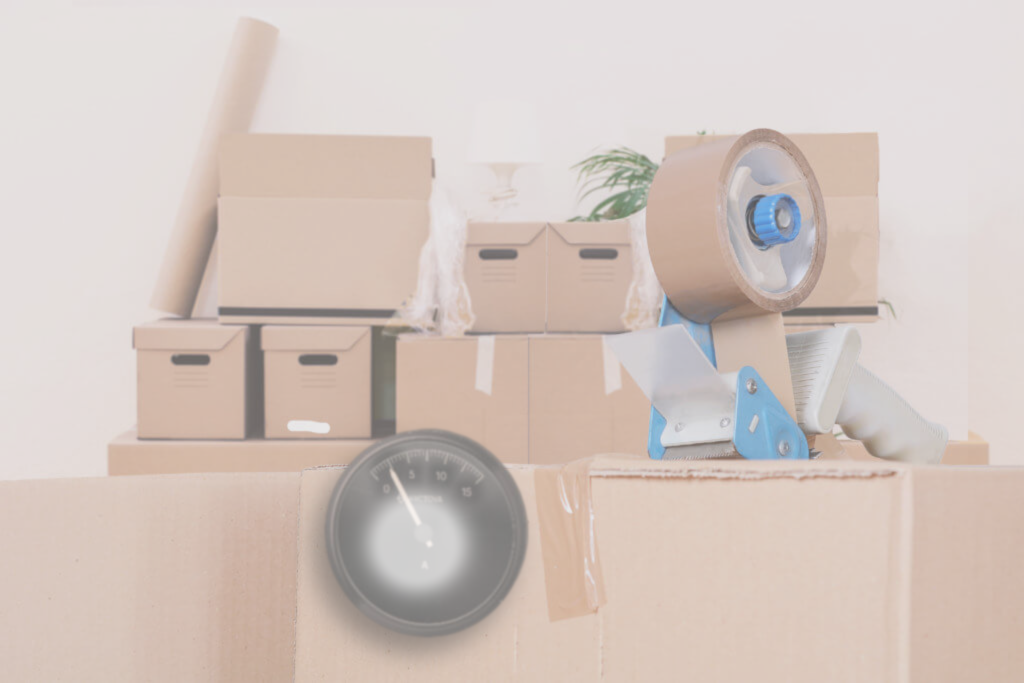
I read 2.5A
